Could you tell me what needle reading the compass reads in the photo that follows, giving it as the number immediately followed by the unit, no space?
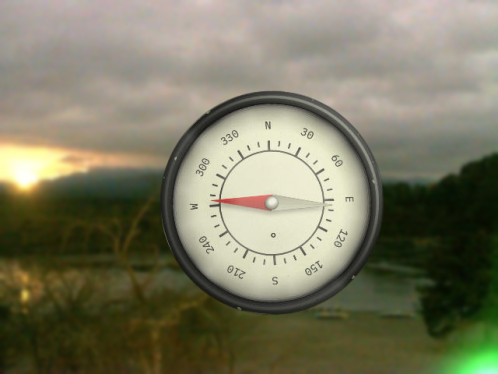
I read 275°
